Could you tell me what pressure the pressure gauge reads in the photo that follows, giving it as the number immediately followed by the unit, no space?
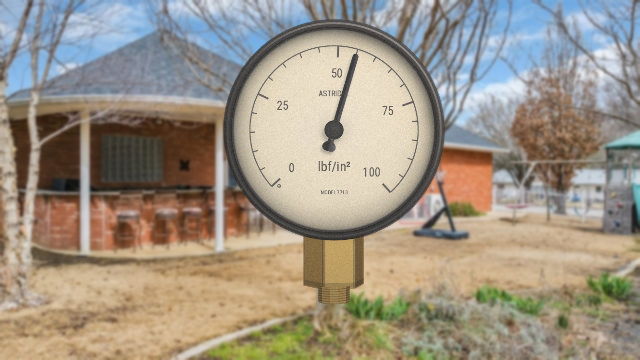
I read 55psi
